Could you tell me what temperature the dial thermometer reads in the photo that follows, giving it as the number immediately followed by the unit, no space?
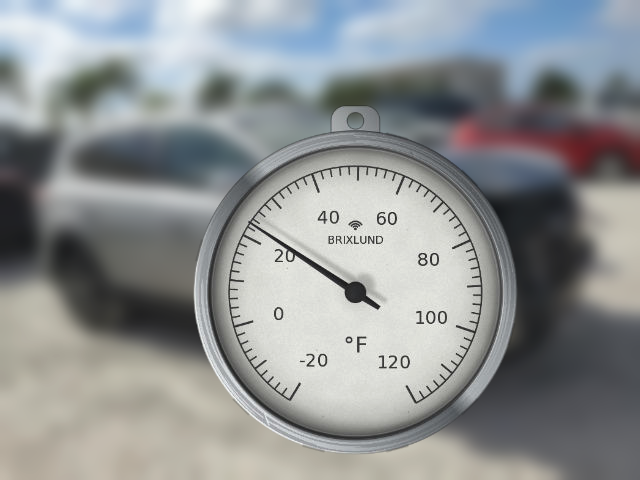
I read 23°F
